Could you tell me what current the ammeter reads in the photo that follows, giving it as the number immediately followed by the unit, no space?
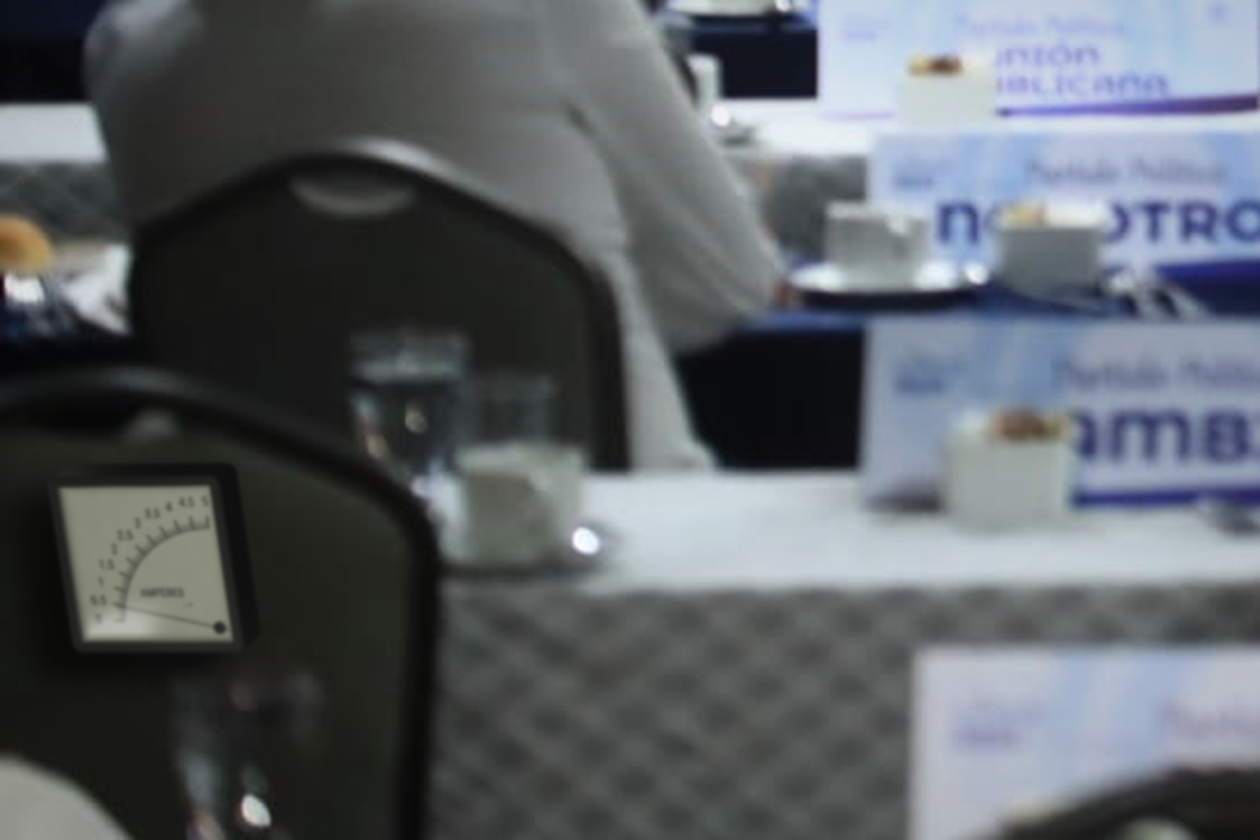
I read 0.5A
